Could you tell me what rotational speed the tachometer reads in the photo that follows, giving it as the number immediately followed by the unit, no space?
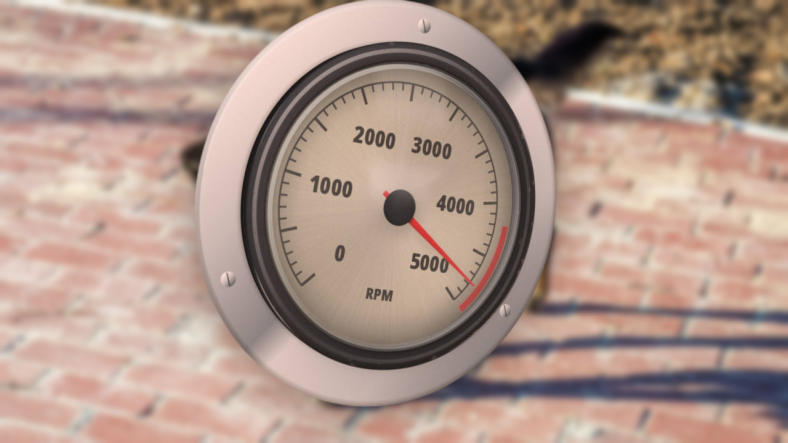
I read 4800rpm
